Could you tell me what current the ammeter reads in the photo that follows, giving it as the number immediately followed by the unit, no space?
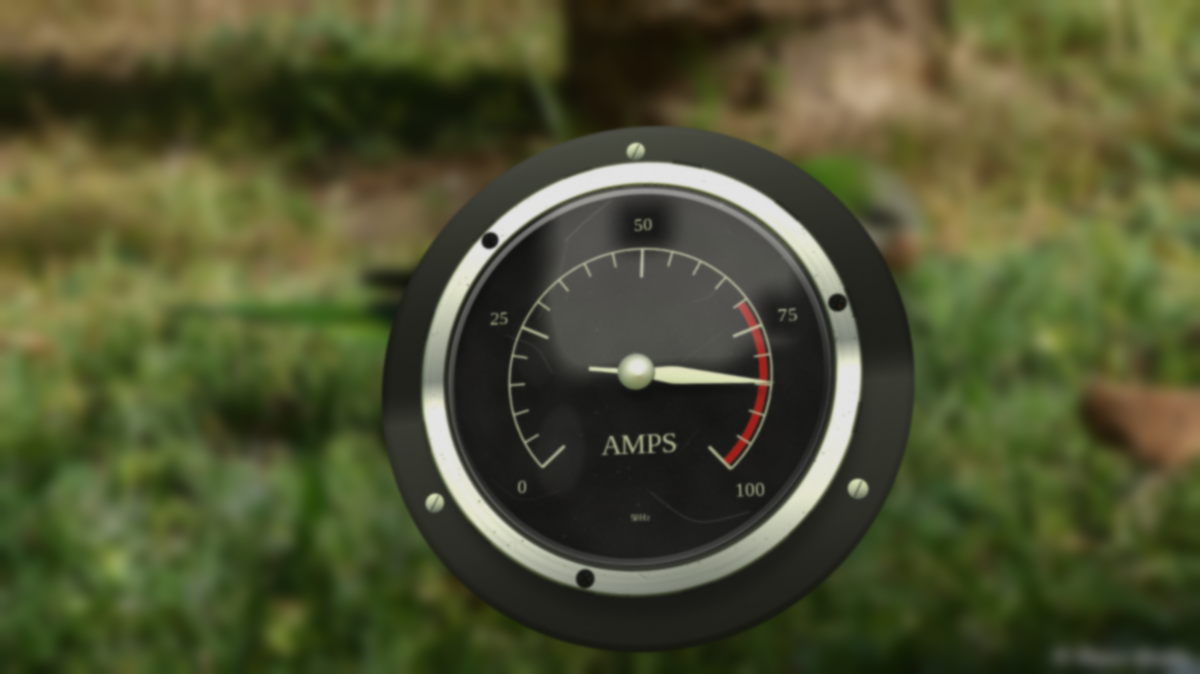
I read 85A
